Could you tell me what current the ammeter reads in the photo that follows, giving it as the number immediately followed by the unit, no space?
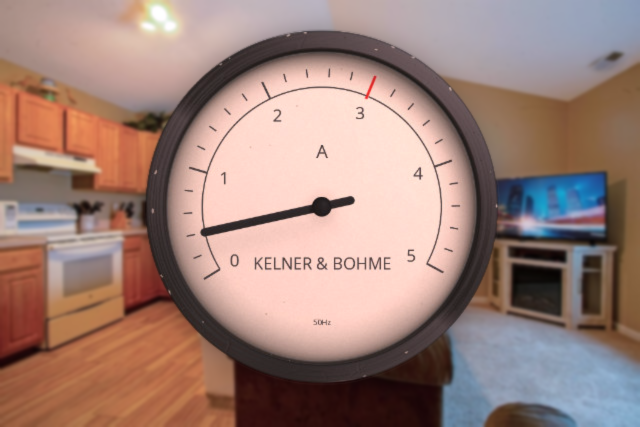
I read 0.4A
